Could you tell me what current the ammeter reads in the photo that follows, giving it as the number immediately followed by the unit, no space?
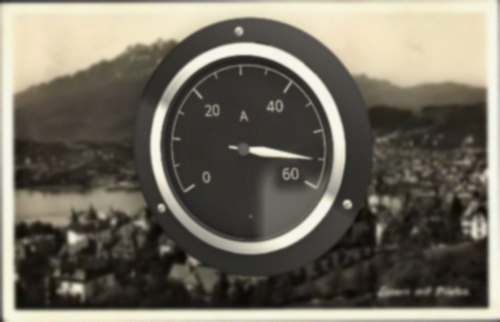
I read 55A
